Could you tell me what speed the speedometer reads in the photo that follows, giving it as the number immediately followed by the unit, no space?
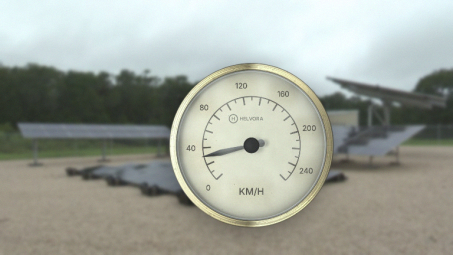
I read 30km/h
